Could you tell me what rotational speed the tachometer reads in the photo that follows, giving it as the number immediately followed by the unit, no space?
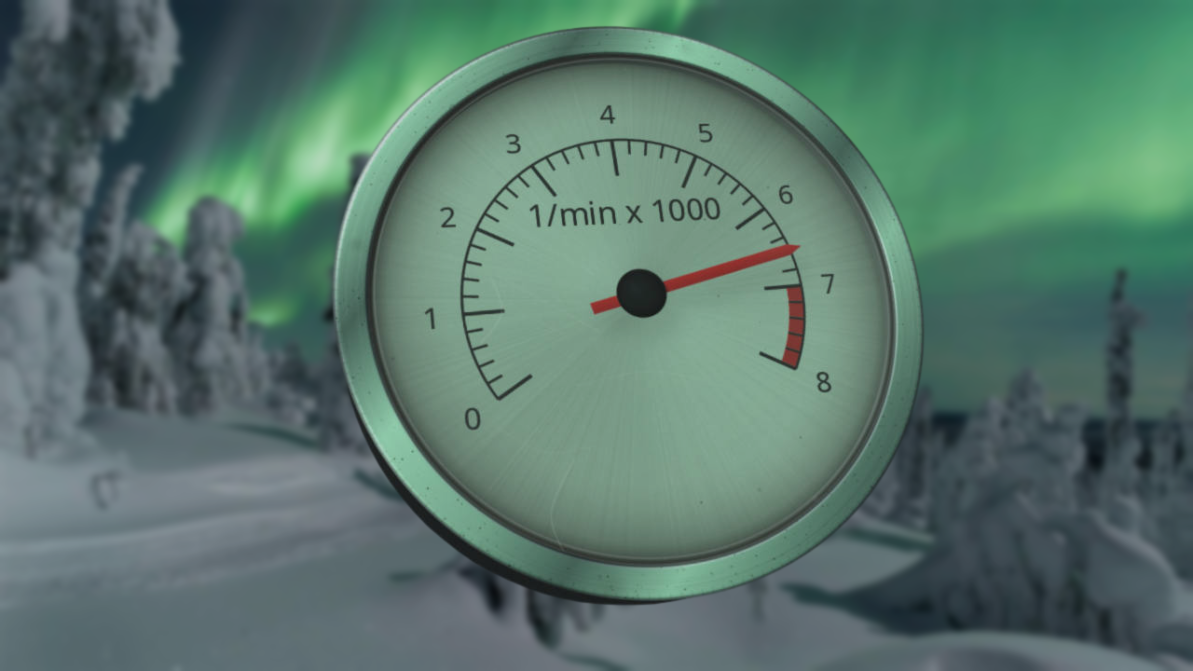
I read 6600rpm
